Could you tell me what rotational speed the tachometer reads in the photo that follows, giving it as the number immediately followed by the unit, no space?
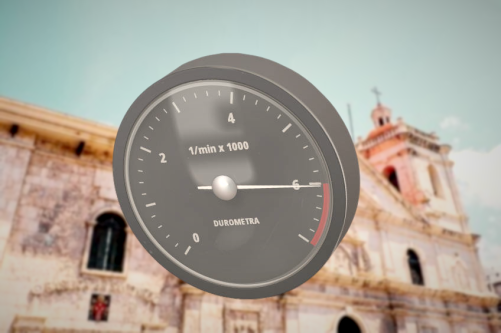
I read 6000rpm
